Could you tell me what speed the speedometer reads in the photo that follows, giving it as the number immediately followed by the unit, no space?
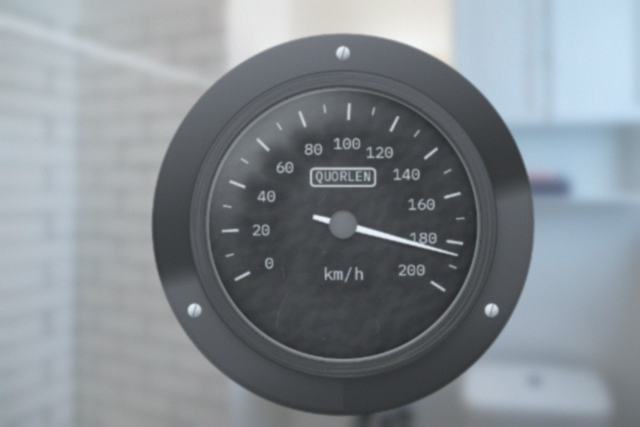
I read 185km/h
